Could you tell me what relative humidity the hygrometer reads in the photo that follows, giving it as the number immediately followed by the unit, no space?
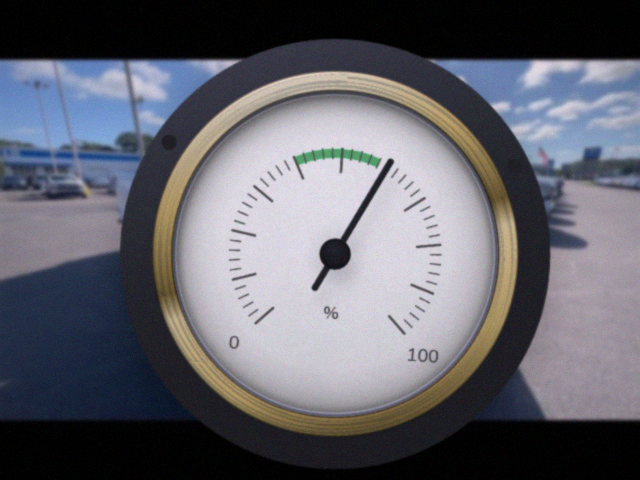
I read 60%
